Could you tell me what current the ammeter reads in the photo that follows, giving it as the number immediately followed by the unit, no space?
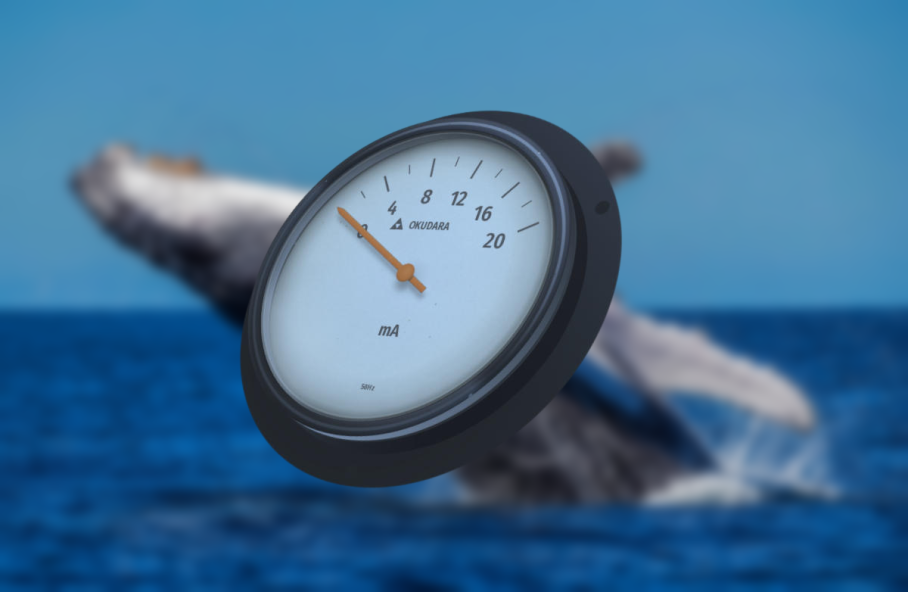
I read 0mA
